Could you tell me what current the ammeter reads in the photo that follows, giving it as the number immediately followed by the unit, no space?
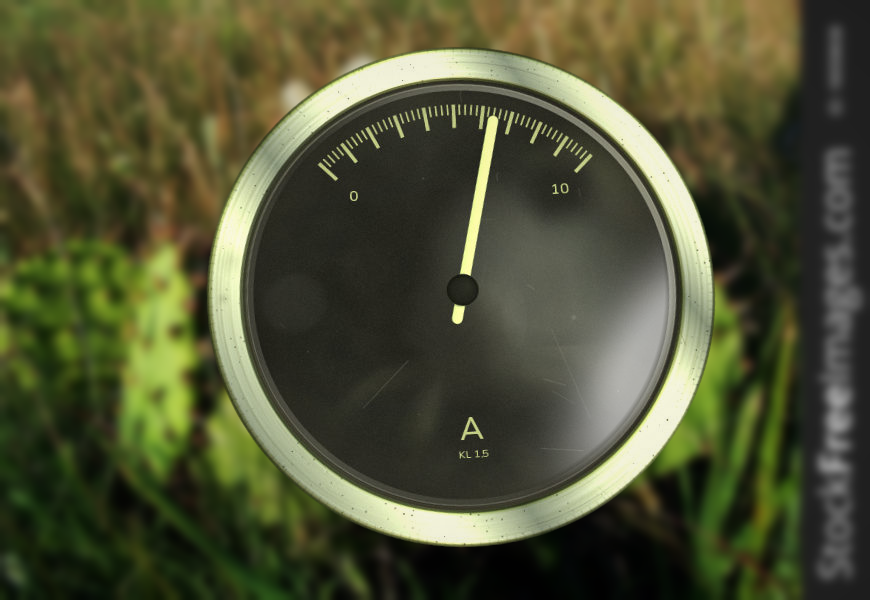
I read 6.4A
